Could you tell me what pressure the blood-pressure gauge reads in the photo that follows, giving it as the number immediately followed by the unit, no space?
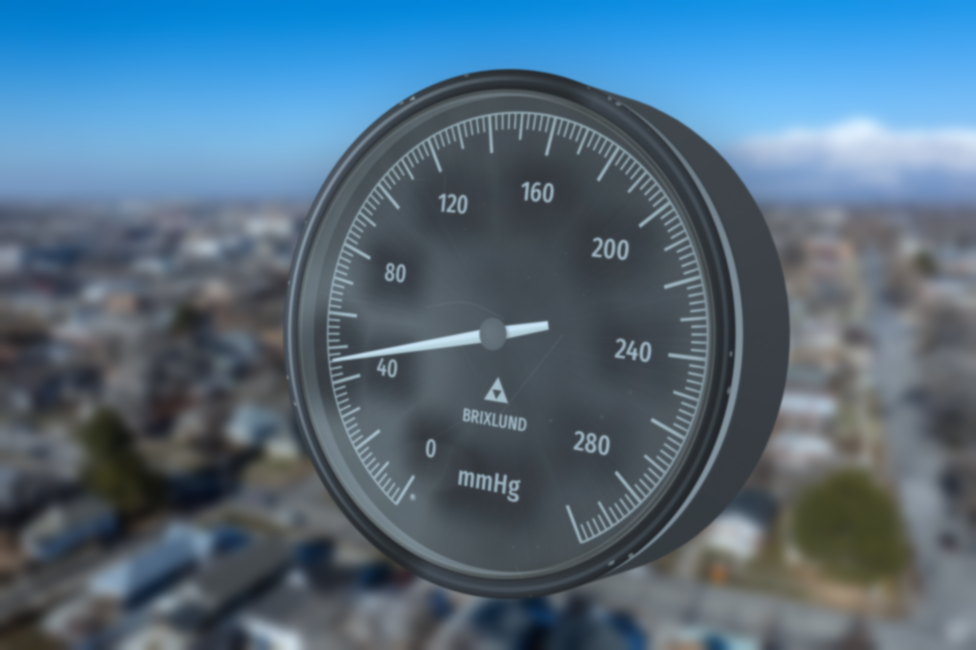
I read 46mmHg
